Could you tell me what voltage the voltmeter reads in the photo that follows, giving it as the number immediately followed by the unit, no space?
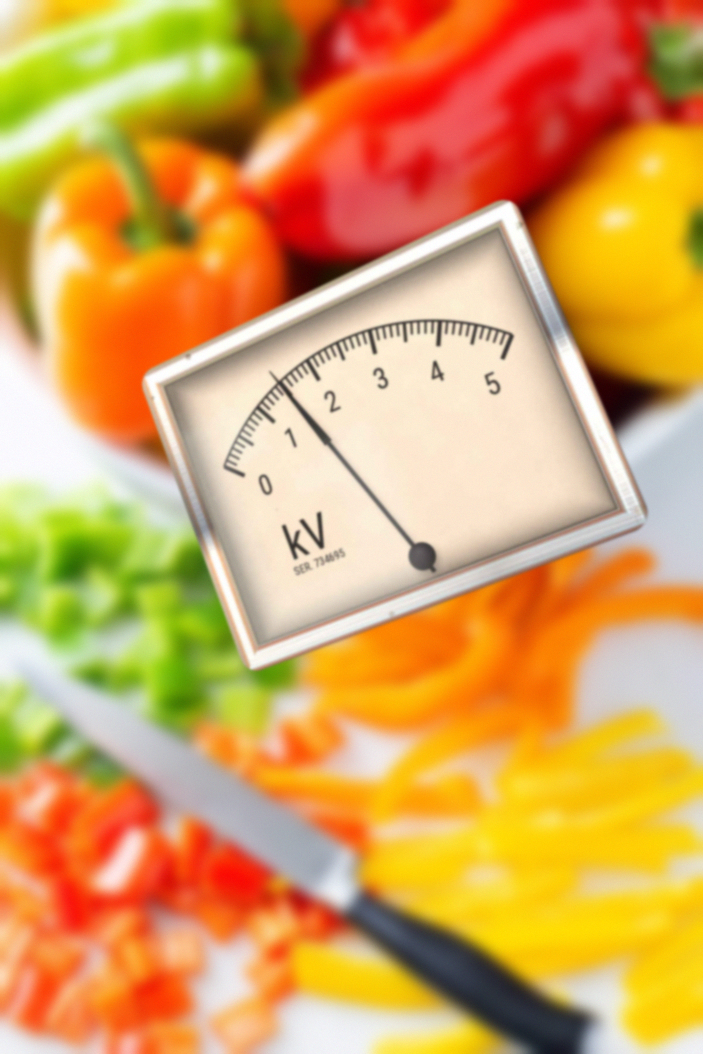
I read 1.5kV
